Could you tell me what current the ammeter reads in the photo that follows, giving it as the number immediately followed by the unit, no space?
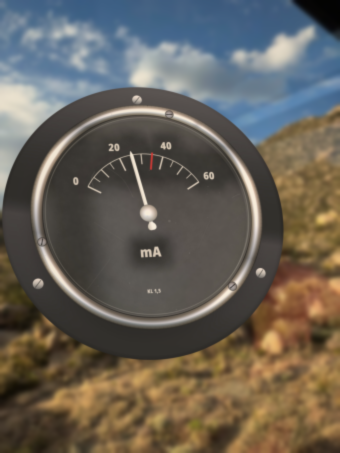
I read 25mA
